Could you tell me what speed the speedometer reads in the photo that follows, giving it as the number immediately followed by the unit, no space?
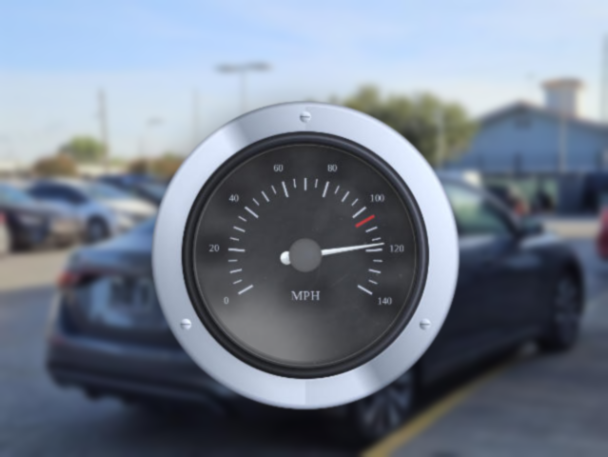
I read 117.5mph
